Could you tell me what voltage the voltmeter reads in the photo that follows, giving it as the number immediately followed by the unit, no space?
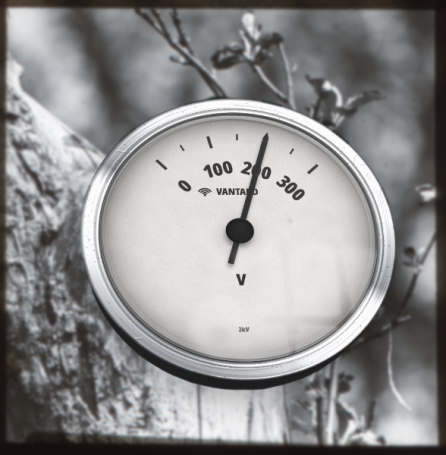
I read 200V
